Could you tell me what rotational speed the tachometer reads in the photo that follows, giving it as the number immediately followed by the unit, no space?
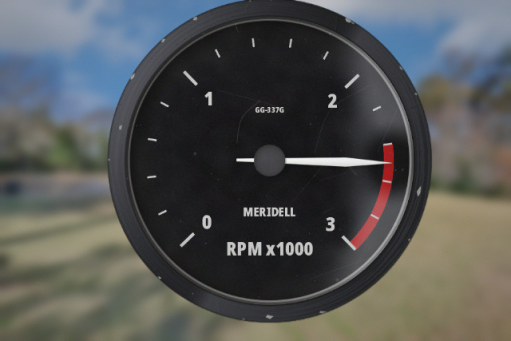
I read 2500rpm
